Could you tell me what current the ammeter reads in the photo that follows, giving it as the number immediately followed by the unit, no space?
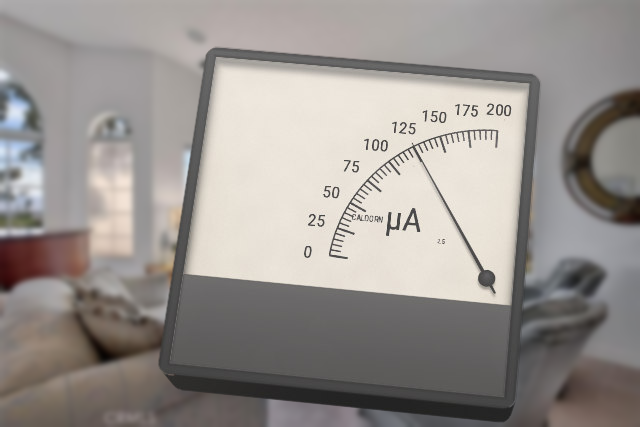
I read 125µA
